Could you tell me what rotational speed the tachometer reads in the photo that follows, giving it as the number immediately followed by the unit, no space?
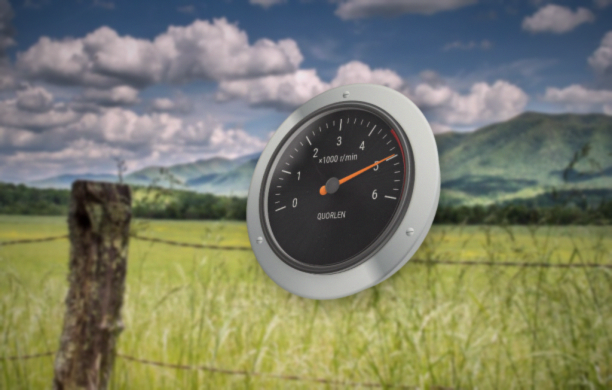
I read 5000rpm
